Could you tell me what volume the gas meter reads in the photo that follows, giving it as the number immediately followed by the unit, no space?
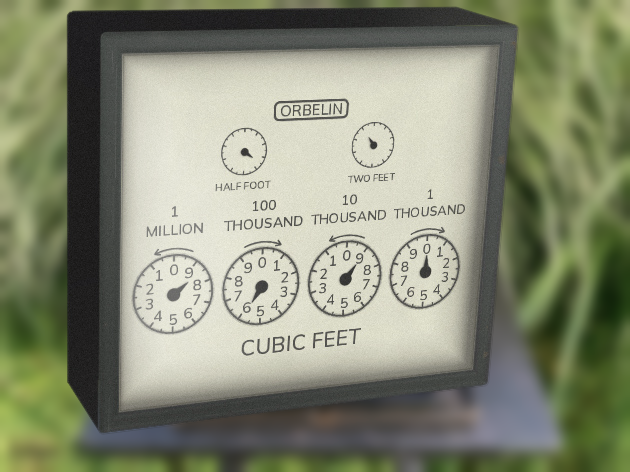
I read 859000ft³
